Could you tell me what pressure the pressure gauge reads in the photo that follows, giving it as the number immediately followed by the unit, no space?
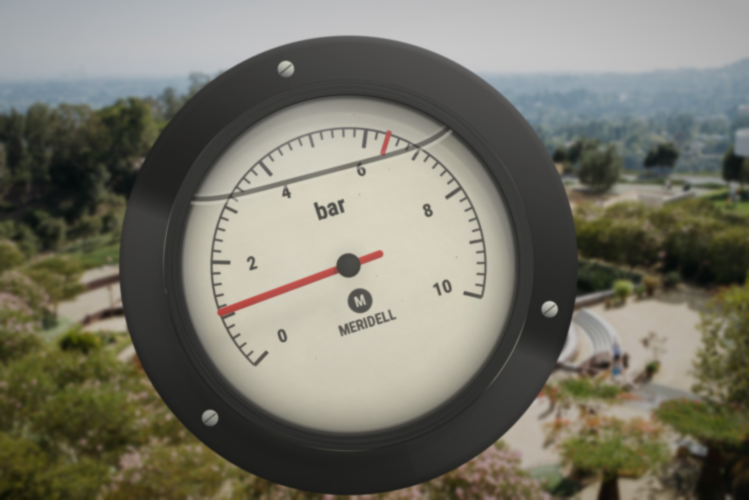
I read 1.1bar
